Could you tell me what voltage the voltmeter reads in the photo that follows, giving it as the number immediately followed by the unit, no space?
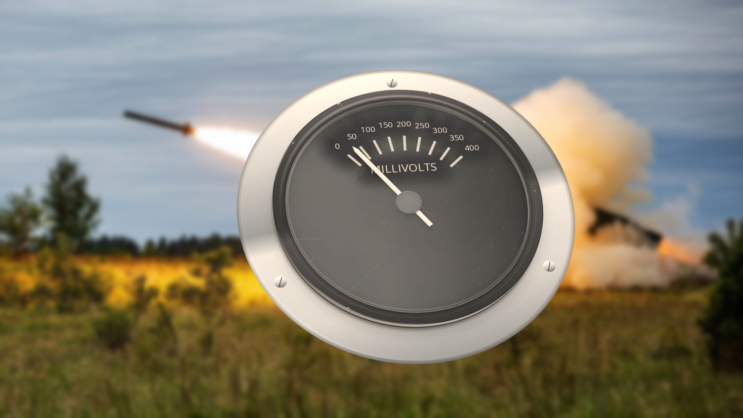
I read 25mV
